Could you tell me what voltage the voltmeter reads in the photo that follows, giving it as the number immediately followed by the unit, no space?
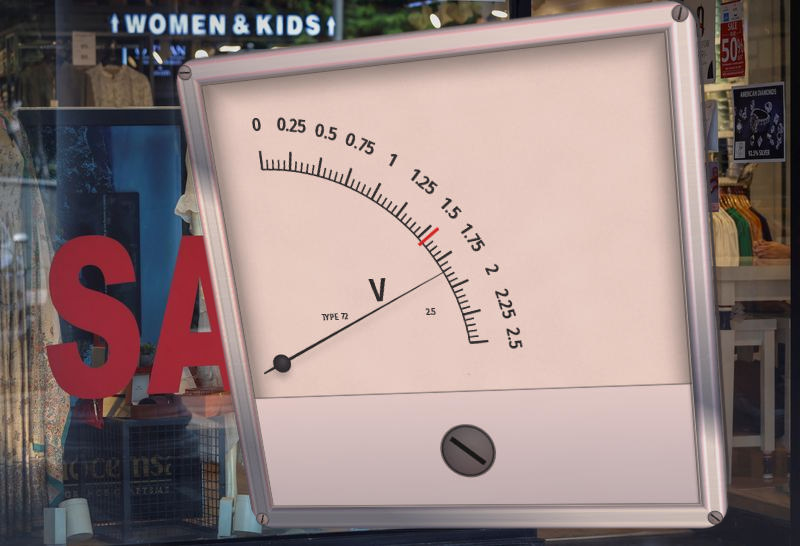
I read 1.85V
